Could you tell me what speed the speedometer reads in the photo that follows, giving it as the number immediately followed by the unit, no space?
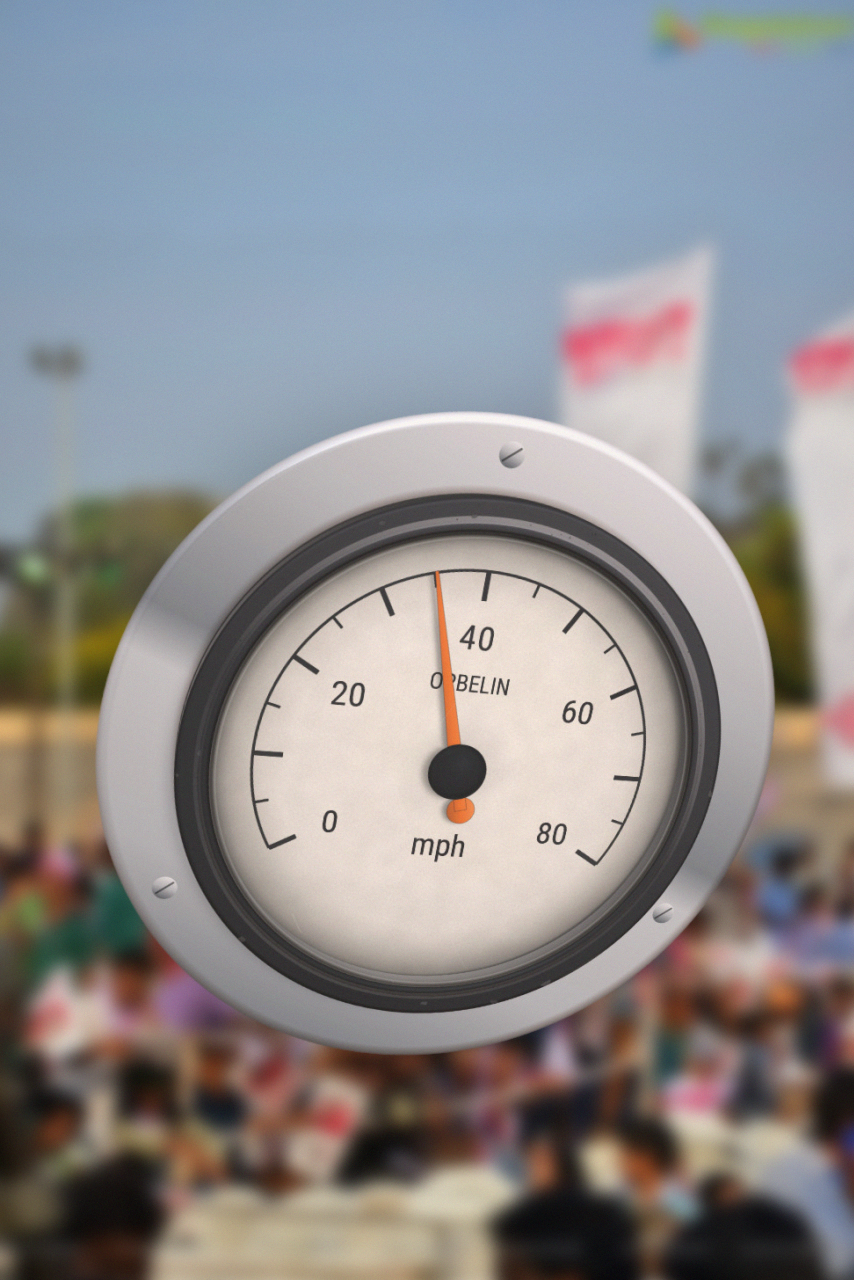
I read 35mph
